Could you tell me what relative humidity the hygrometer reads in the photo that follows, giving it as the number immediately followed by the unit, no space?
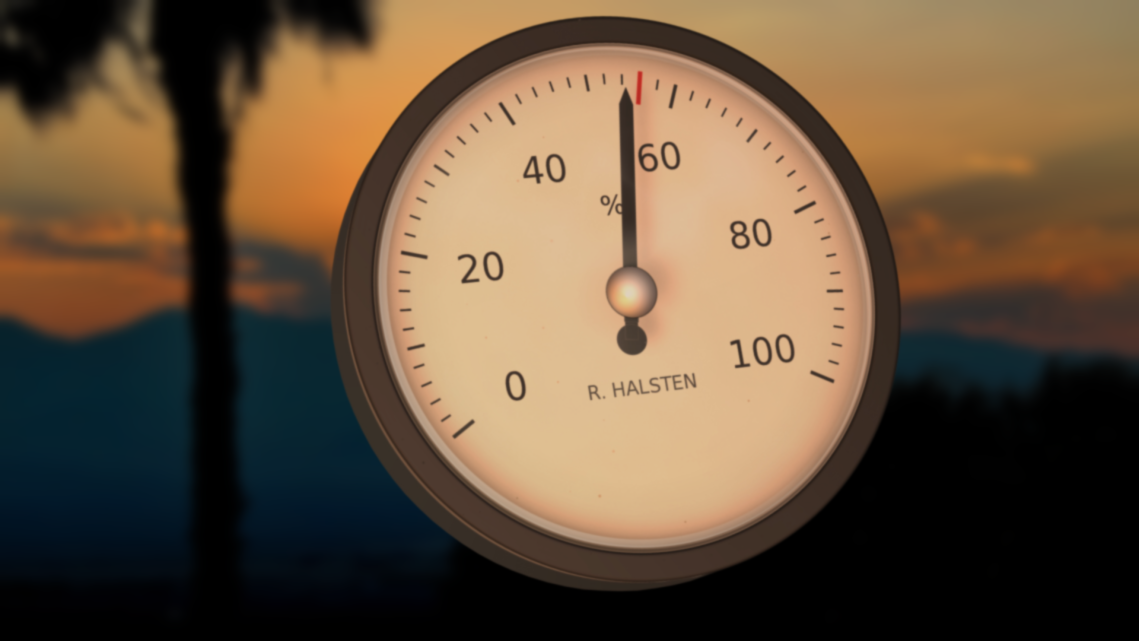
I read 54%
